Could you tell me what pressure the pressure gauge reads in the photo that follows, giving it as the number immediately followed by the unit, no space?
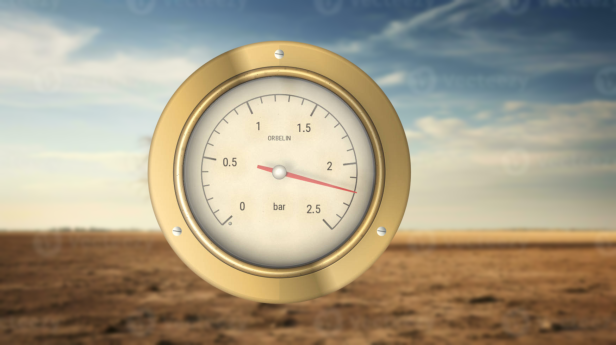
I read 2.2bar
